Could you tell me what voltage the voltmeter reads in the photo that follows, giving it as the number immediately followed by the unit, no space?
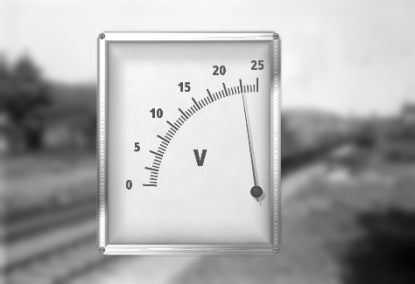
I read 22.5V
